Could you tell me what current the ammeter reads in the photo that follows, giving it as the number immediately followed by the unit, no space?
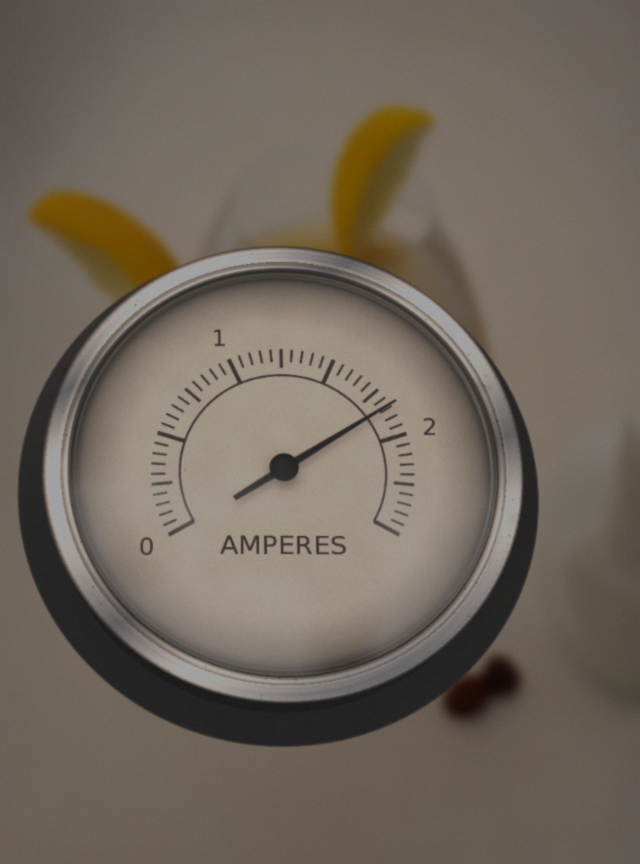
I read 1.85A
